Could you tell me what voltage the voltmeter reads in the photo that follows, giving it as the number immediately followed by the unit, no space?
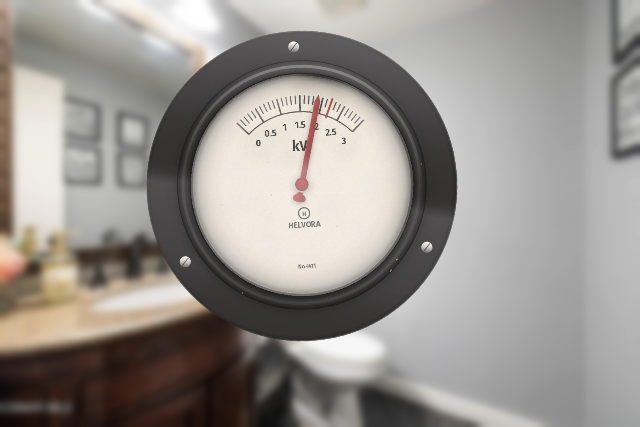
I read 1.9kV
